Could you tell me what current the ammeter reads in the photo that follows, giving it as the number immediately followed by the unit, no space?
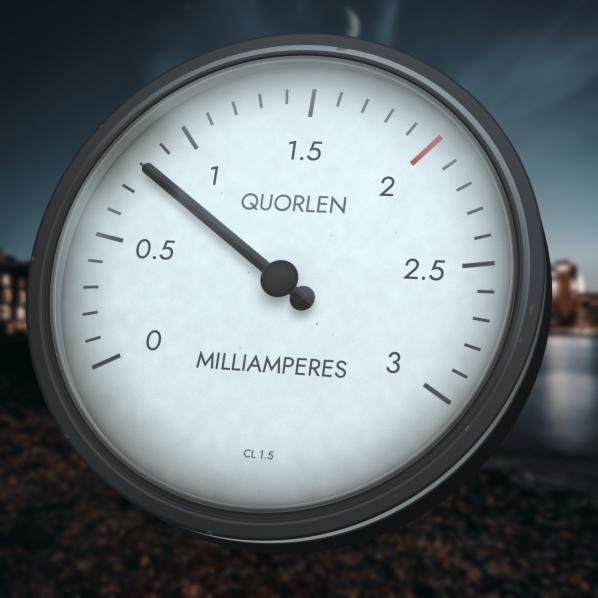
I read 0.8mA
